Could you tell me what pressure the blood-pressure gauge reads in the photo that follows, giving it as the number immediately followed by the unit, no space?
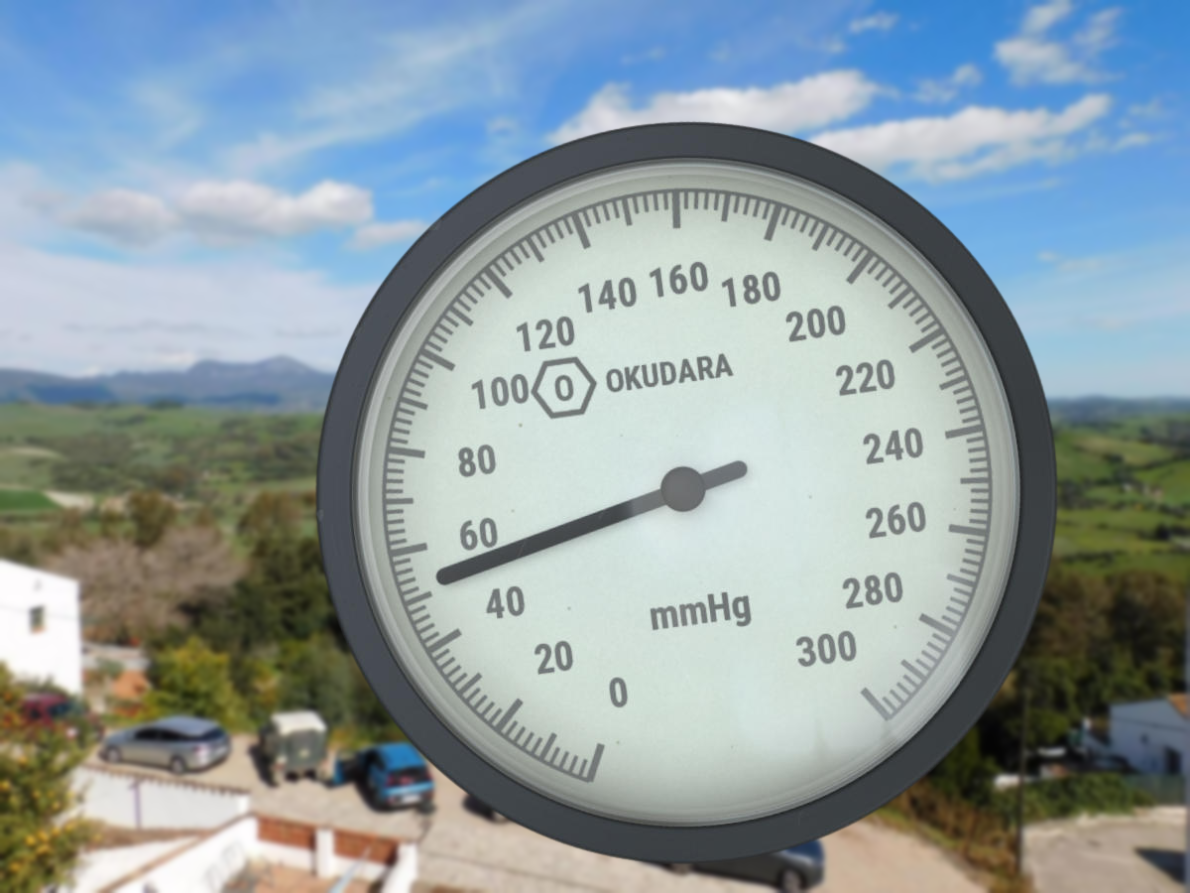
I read 52mmHg
